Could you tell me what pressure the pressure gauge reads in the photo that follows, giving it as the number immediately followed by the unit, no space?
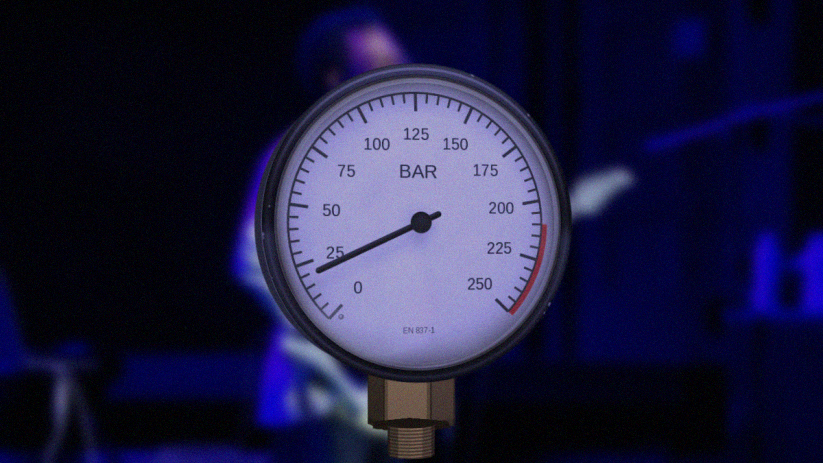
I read 20bar
